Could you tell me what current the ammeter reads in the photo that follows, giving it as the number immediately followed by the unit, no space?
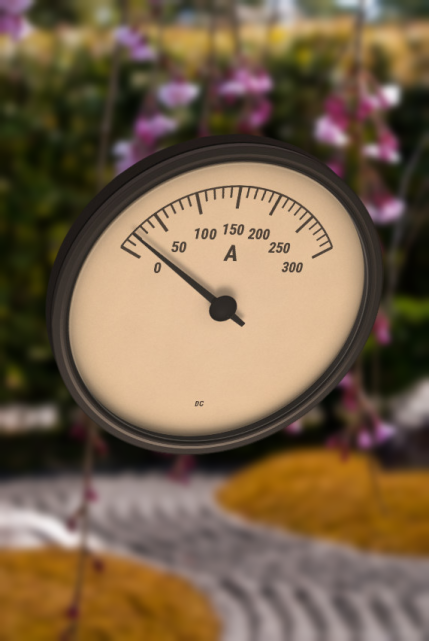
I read 20A
